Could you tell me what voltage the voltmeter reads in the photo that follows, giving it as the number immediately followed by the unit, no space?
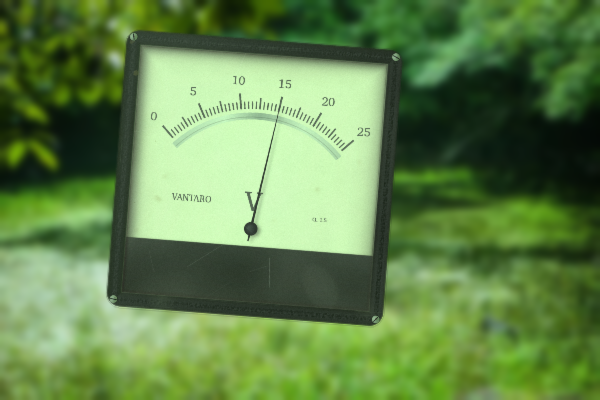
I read 15V
